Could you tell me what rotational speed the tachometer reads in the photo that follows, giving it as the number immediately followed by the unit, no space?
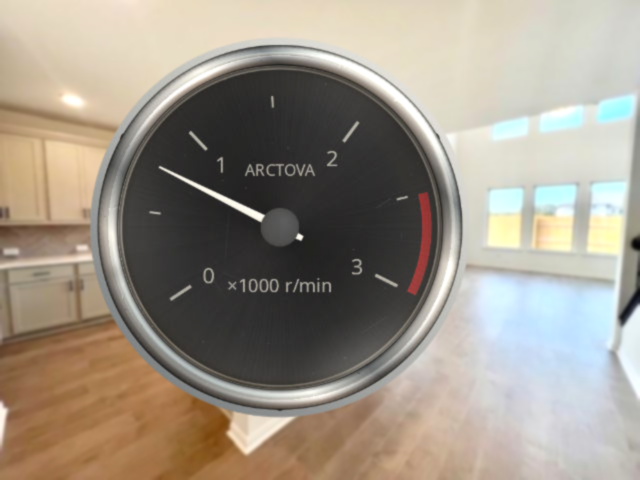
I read 750rpm
